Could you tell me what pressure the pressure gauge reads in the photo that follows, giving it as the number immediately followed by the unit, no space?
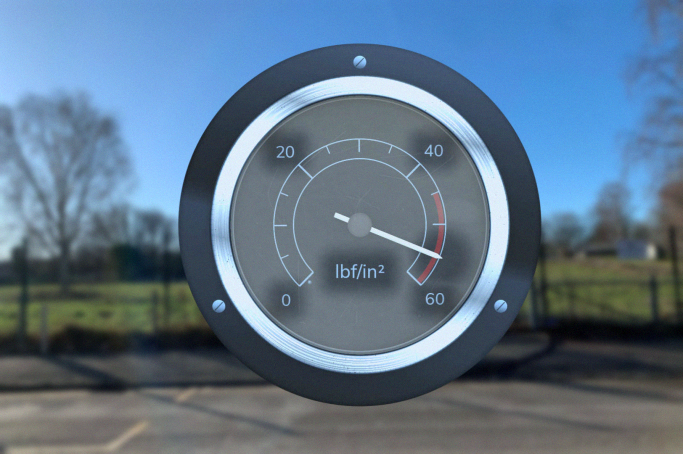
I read 55psi
